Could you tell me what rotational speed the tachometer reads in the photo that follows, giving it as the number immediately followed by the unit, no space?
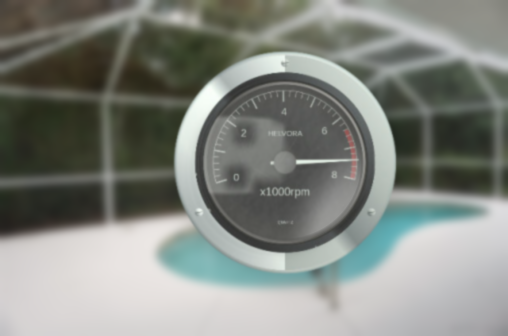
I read 7400rpm
